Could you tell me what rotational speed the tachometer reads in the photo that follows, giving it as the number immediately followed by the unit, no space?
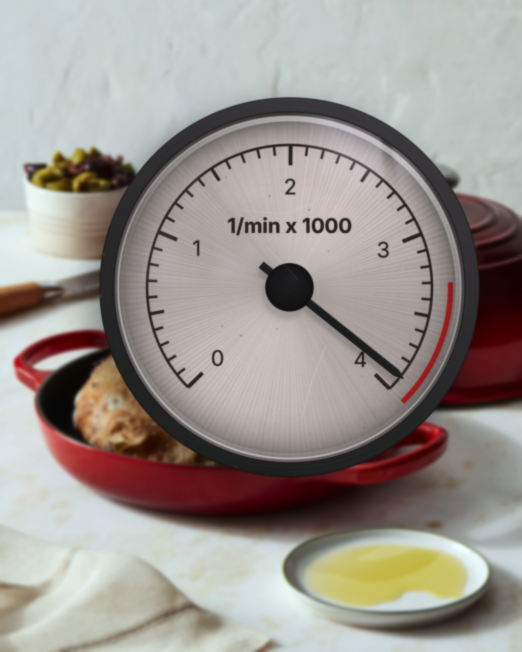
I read 3900rpm
